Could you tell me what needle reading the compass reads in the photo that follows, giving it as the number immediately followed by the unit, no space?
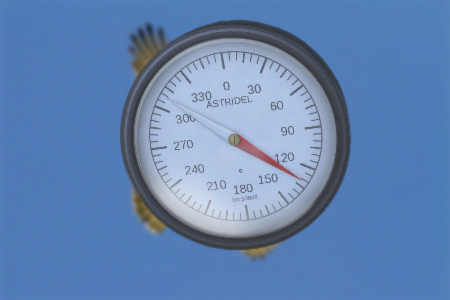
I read 130°
